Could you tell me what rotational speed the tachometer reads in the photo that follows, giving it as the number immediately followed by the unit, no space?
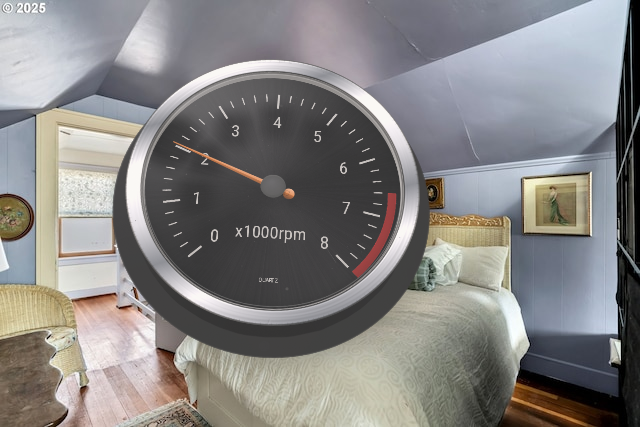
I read 2000rpm
